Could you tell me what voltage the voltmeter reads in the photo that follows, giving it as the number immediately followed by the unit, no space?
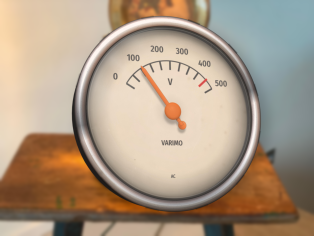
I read 100V
